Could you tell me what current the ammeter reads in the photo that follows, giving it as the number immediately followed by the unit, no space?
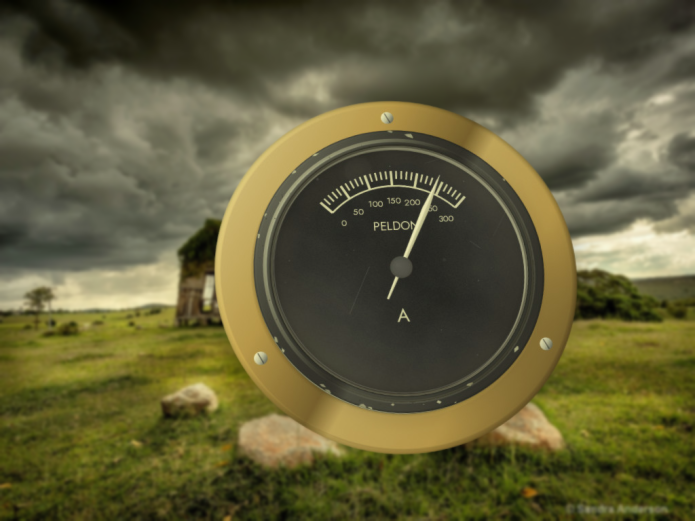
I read 240A
